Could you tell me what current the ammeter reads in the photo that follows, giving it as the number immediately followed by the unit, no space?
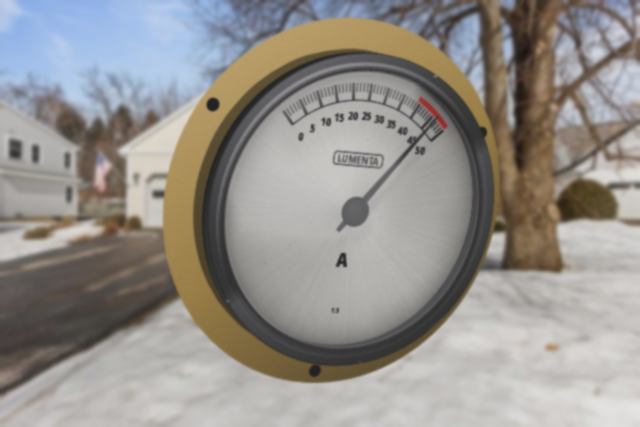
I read 45A
